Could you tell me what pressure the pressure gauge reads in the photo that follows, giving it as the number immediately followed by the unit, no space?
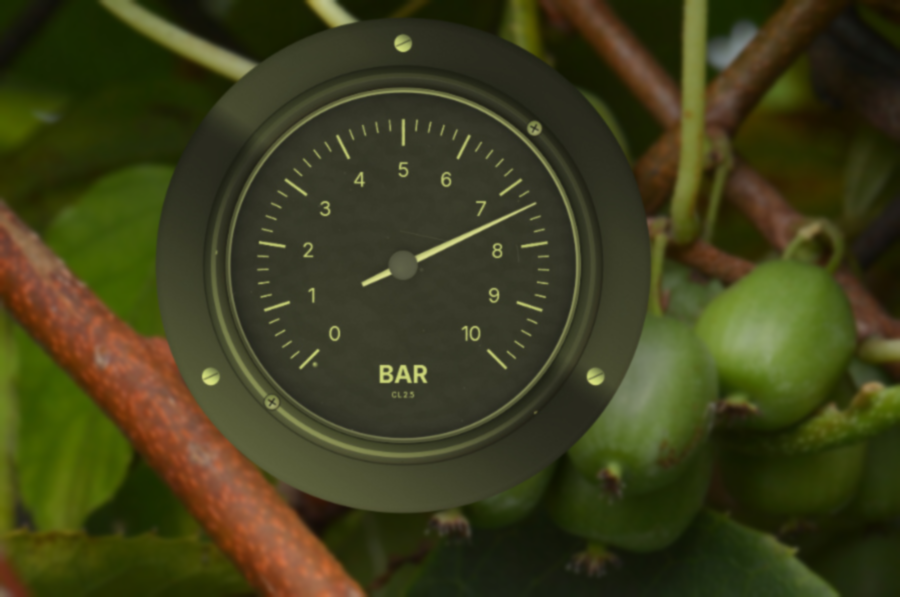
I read 7.4bar
